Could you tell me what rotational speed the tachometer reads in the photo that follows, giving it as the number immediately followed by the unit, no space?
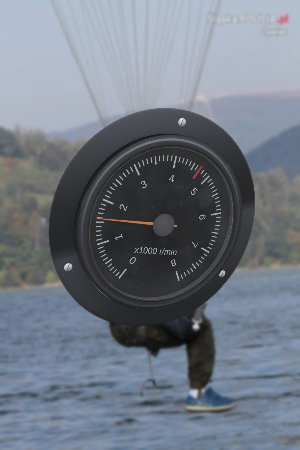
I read 1600rpm
